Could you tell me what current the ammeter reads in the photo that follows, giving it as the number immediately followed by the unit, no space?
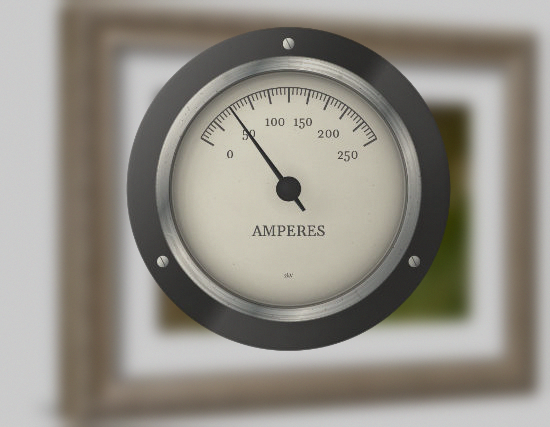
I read 50A
